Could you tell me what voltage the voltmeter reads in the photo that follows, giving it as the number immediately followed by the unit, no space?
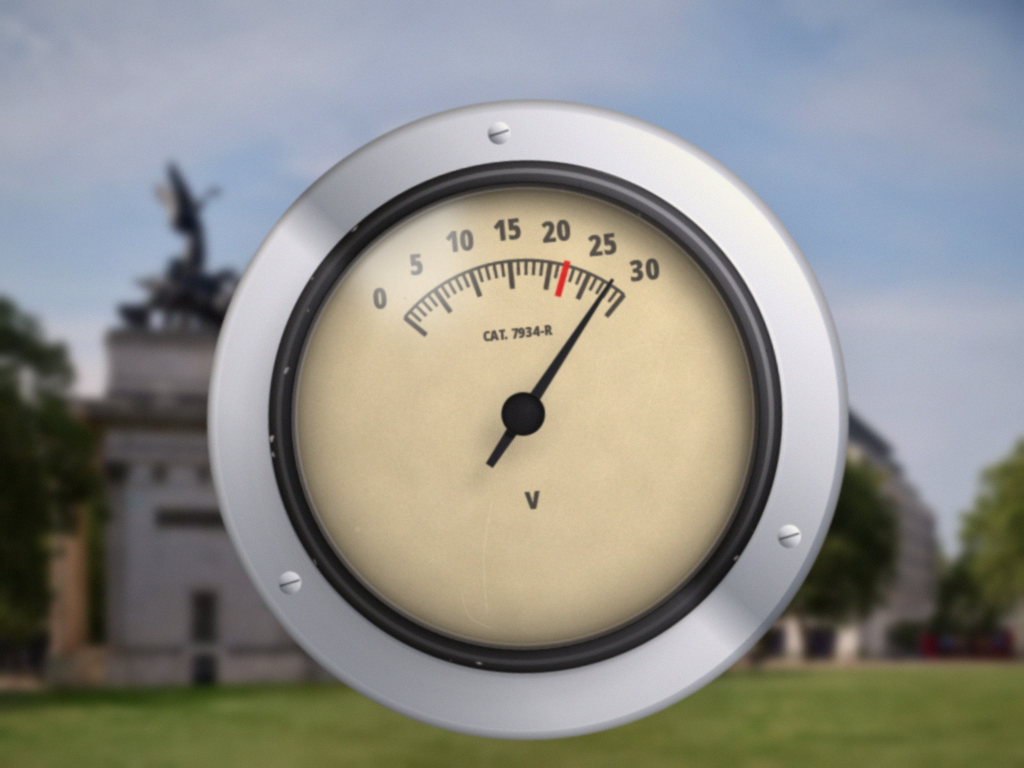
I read 28V
